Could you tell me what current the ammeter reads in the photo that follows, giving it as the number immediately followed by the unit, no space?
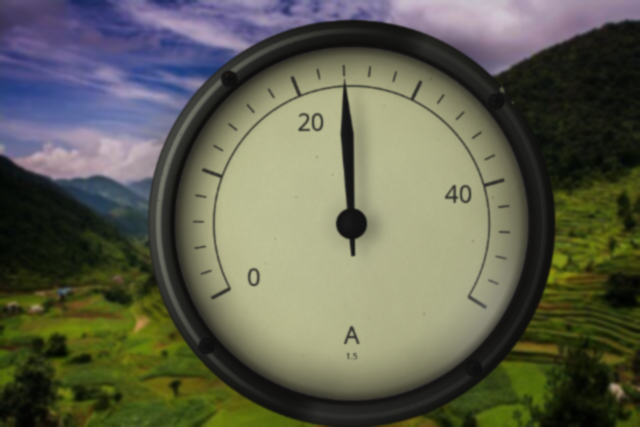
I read 24A
